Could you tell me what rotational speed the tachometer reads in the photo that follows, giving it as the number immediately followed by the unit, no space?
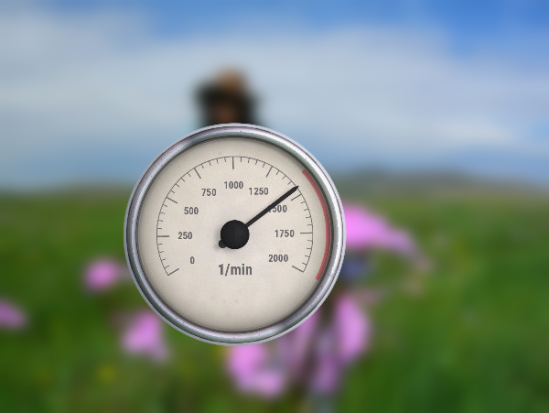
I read 1450rpm
